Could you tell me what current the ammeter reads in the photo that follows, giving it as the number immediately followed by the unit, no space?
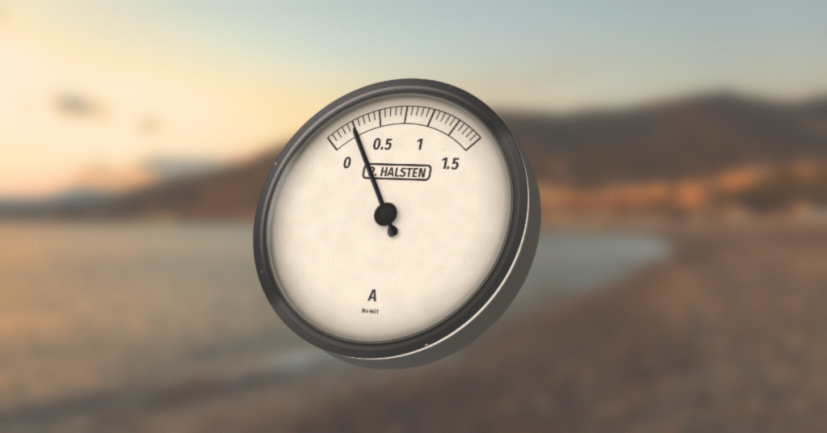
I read 0.25A
